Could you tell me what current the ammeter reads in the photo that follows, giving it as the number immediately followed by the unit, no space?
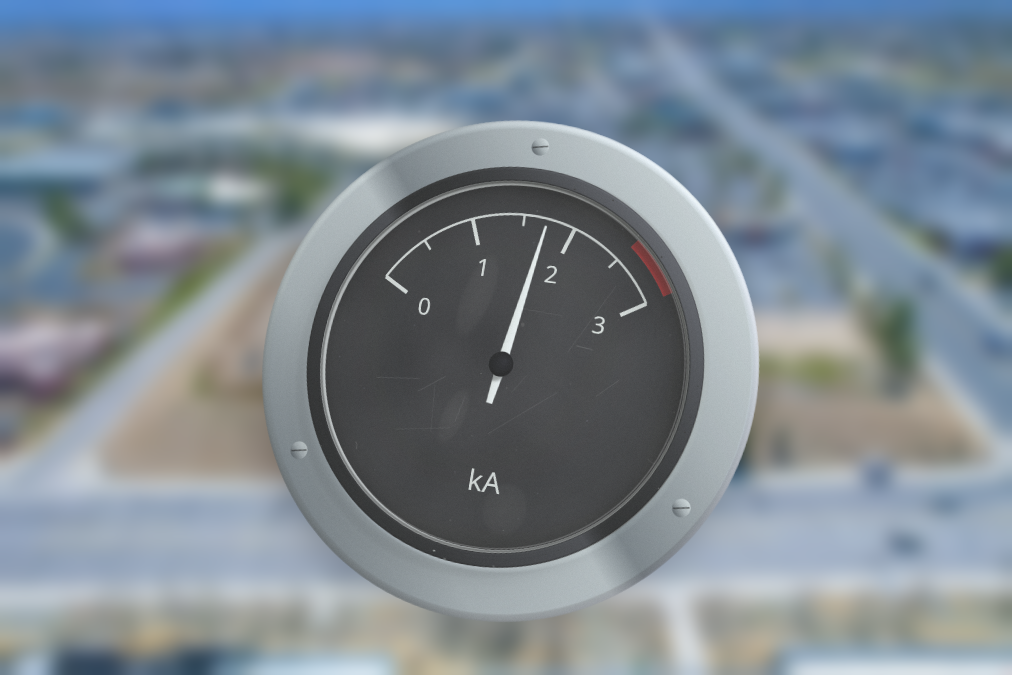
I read 1.75kA
